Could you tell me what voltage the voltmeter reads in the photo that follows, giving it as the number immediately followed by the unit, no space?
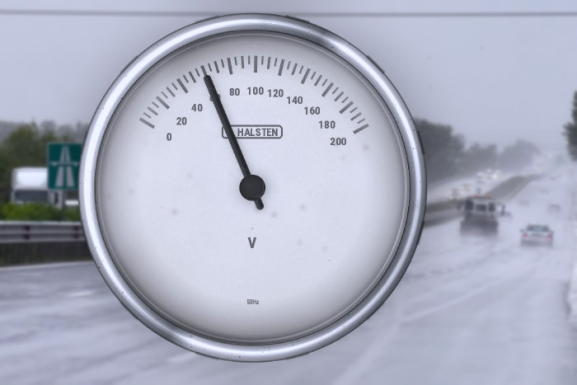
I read 60V
